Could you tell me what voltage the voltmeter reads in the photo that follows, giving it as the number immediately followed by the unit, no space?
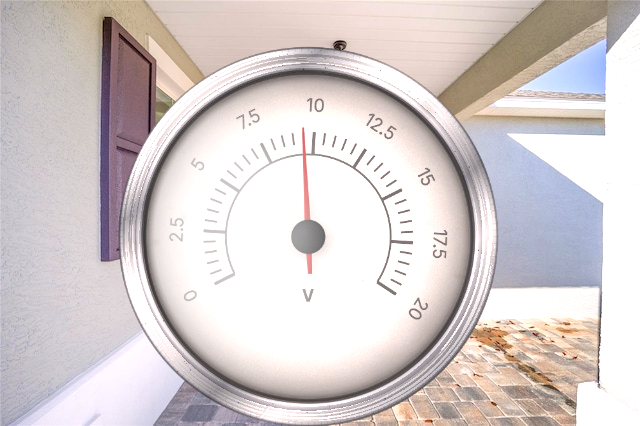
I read 9.5V
